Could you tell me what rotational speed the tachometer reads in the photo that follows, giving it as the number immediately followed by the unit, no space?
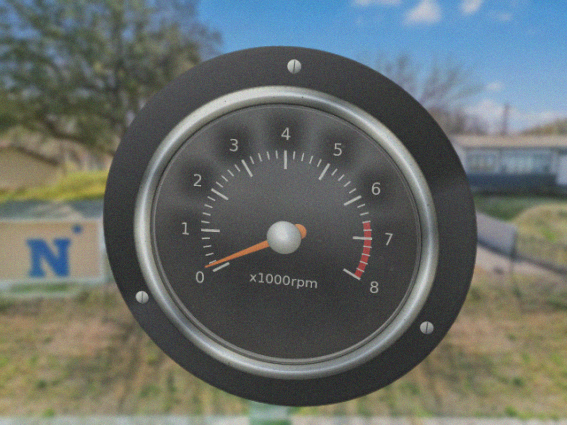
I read 200rpm
